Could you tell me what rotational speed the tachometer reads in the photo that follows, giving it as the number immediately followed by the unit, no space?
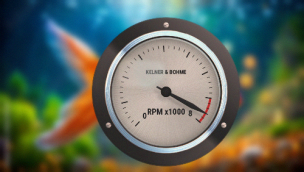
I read 7600rpm
